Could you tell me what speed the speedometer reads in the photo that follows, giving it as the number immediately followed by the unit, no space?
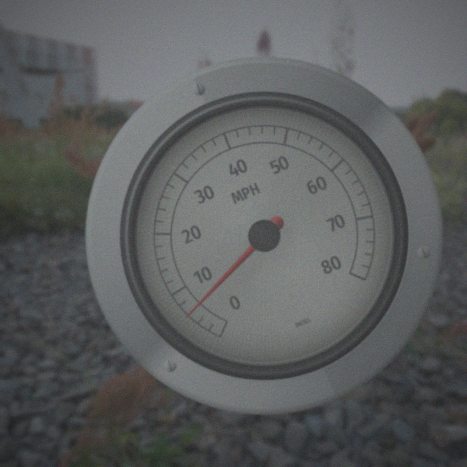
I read 6mph
